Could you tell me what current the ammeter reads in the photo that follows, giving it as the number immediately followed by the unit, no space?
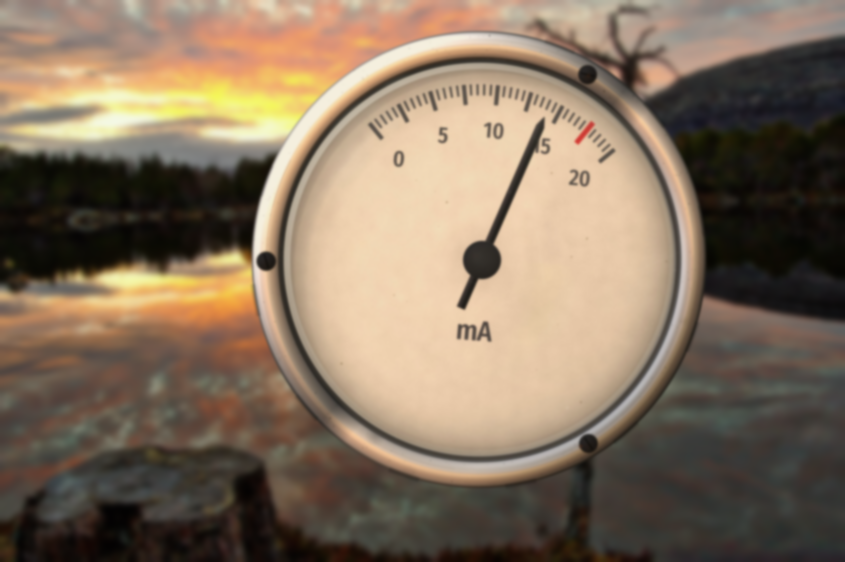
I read 14mA
